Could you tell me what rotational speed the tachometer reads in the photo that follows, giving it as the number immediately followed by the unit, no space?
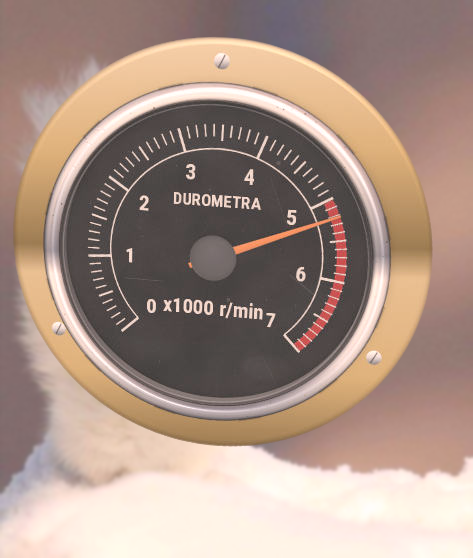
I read 5200rpm
